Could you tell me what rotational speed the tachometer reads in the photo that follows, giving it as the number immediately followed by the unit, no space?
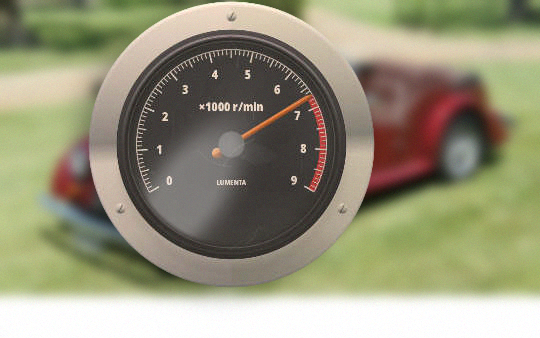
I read 6700rpm
